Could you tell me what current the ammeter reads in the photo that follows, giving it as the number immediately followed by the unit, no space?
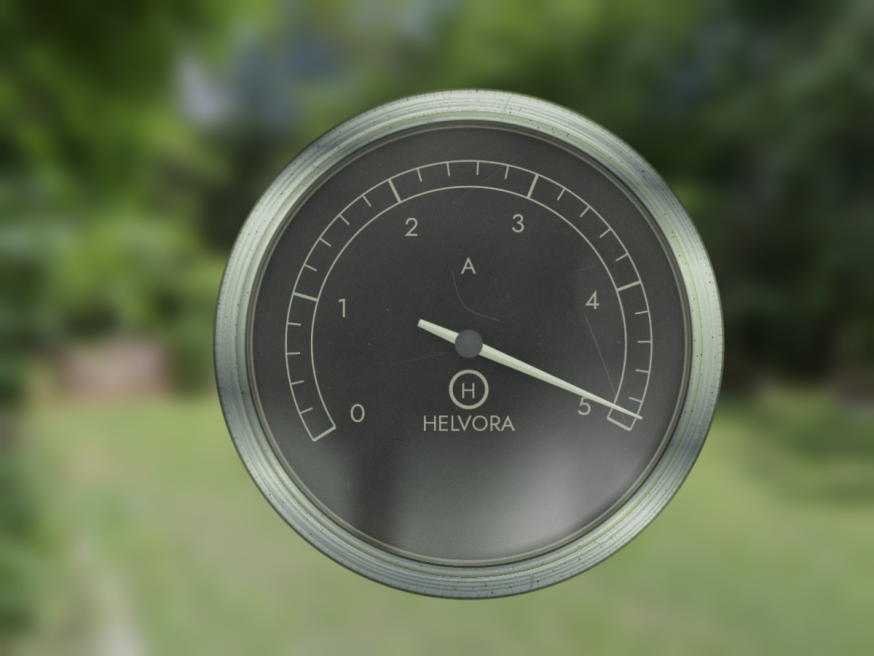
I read 4.9A
